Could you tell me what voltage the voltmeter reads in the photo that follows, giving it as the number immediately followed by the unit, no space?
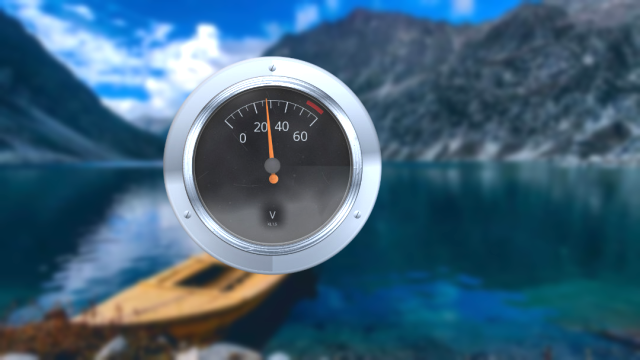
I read 27.5V
